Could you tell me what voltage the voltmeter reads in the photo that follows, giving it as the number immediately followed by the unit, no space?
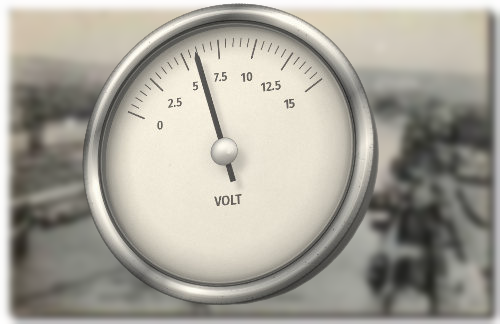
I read 6V
